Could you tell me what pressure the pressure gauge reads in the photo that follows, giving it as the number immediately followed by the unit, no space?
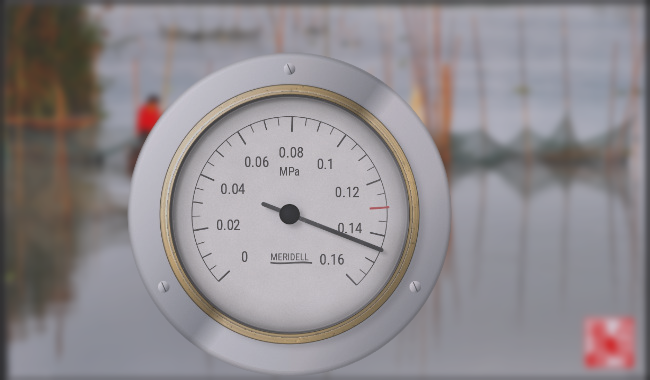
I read 0.145MPa
